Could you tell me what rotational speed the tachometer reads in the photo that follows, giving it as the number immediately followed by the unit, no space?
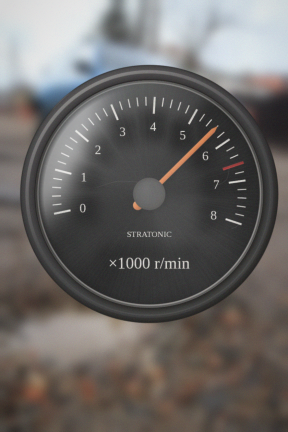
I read 5600rpm
